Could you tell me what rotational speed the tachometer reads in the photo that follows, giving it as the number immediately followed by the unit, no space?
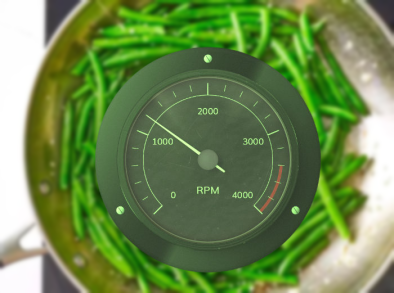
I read 1200rpm
